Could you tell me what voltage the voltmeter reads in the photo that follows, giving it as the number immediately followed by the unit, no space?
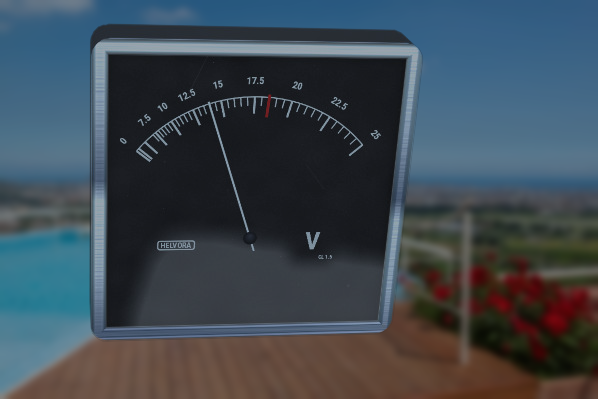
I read 14V
